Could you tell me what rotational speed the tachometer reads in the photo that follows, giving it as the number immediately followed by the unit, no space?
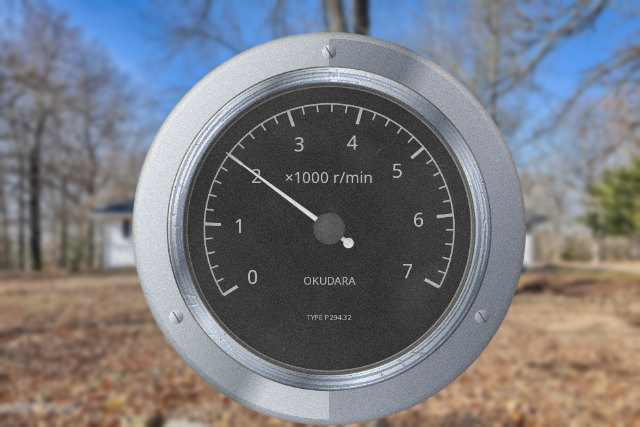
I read 2000rpm
